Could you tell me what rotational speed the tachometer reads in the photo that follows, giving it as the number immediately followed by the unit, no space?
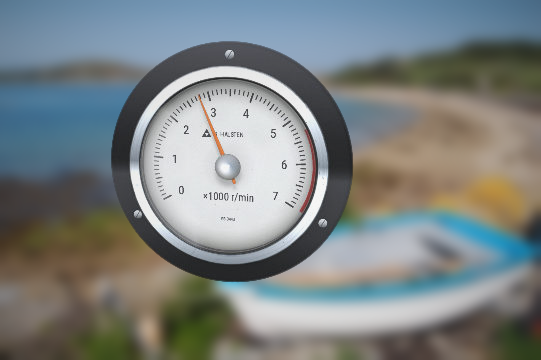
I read 2800rpm
